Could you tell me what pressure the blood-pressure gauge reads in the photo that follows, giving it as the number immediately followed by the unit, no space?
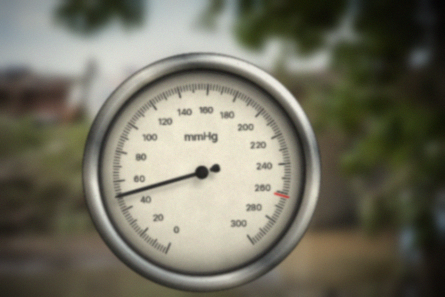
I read 50mmHg
